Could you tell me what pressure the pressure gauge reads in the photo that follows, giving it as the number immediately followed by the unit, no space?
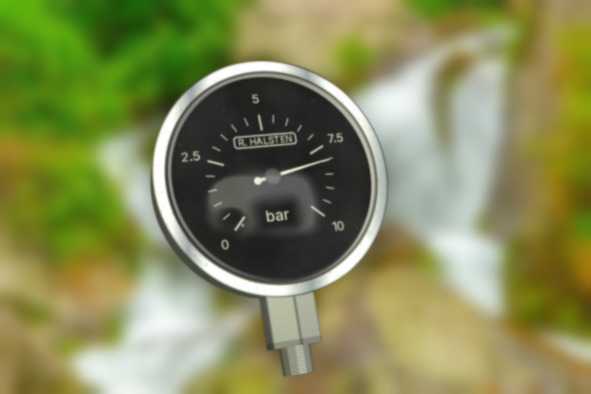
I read 8bar
